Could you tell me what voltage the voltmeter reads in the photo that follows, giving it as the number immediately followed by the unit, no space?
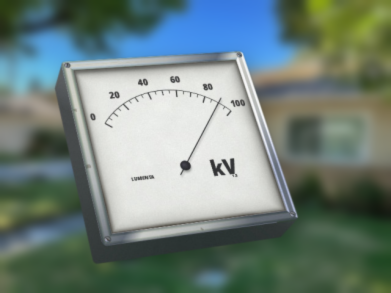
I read 90kV
